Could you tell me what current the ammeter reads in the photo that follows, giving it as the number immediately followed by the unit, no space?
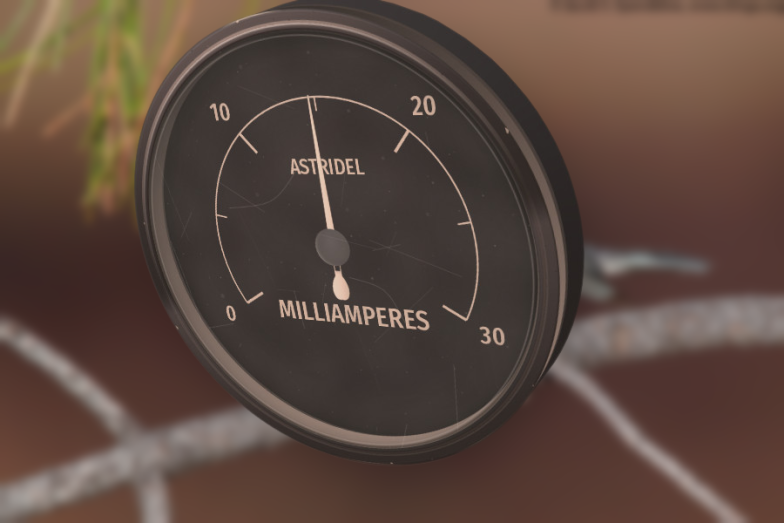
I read 15mA
